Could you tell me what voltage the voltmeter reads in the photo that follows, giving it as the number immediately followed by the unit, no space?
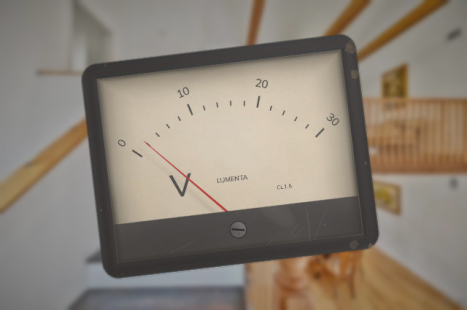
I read 2V
